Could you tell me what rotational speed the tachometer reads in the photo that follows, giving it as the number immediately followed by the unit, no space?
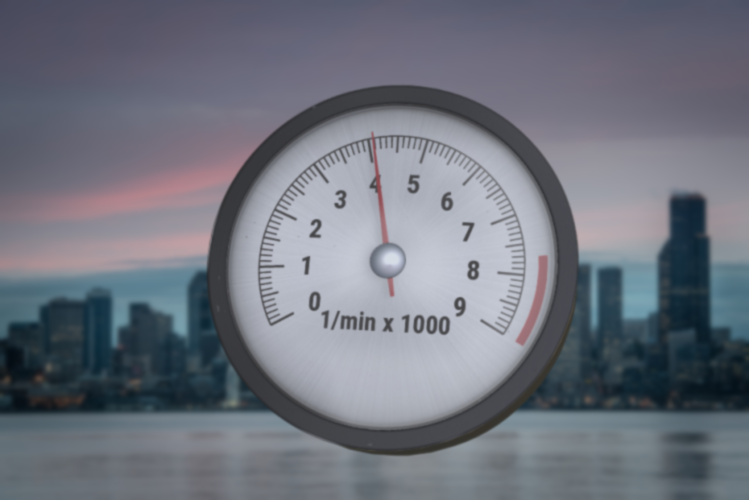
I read 4100rpm
